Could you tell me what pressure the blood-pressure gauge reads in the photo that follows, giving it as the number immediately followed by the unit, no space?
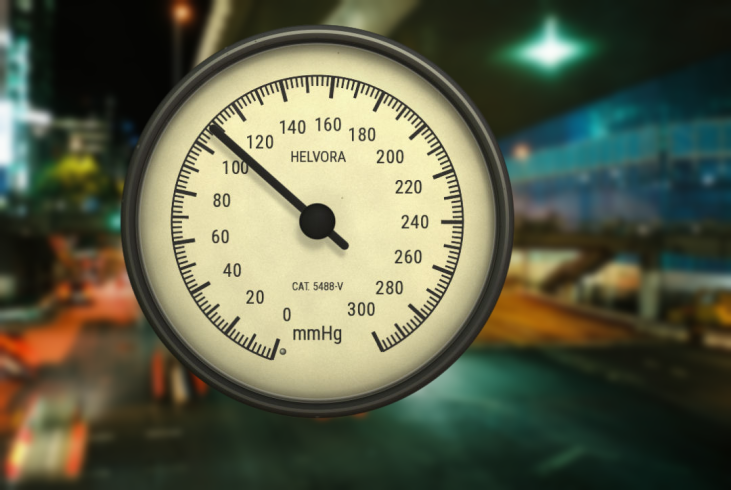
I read 108mmHg
